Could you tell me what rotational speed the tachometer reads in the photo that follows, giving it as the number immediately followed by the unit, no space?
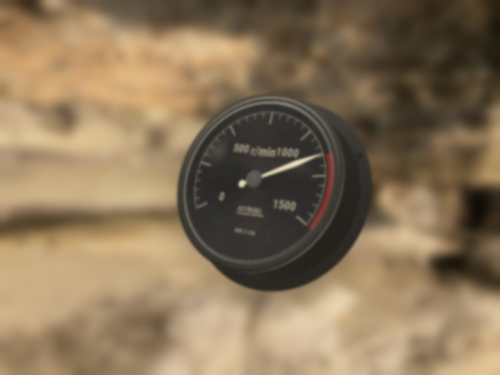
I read 1150rpm
